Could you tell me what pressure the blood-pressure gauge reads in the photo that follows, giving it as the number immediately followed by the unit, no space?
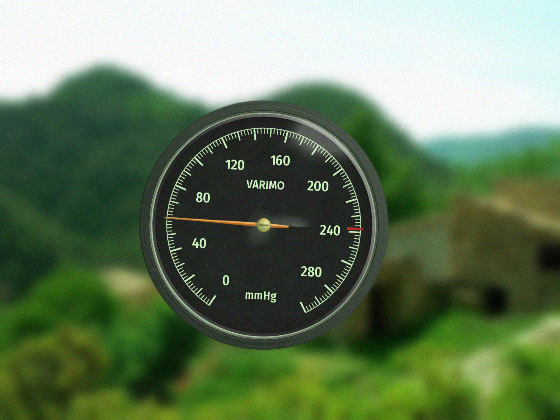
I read 60mmHg
